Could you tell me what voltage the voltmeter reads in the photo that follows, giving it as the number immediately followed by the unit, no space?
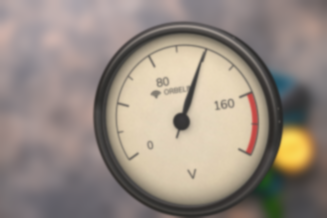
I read 120V
